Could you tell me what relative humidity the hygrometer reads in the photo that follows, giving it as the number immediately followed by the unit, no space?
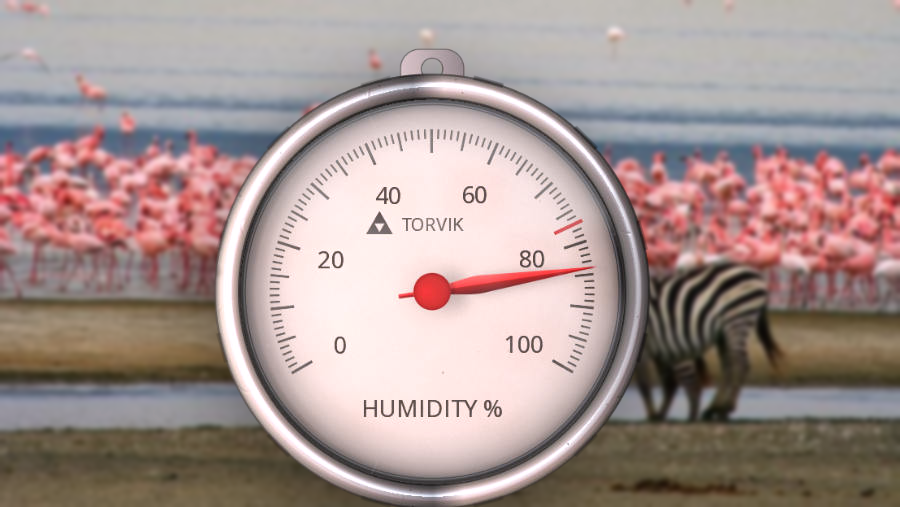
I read 84%
